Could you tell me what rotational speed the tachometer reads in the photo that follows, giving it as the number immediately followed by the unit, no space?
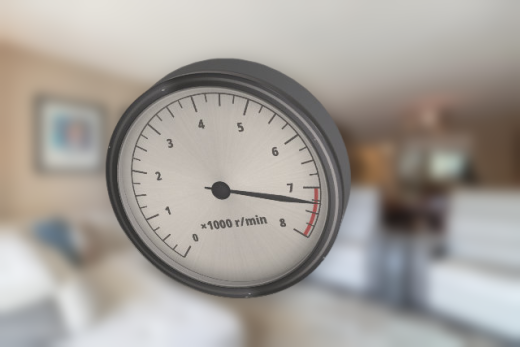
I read 7250rpm
